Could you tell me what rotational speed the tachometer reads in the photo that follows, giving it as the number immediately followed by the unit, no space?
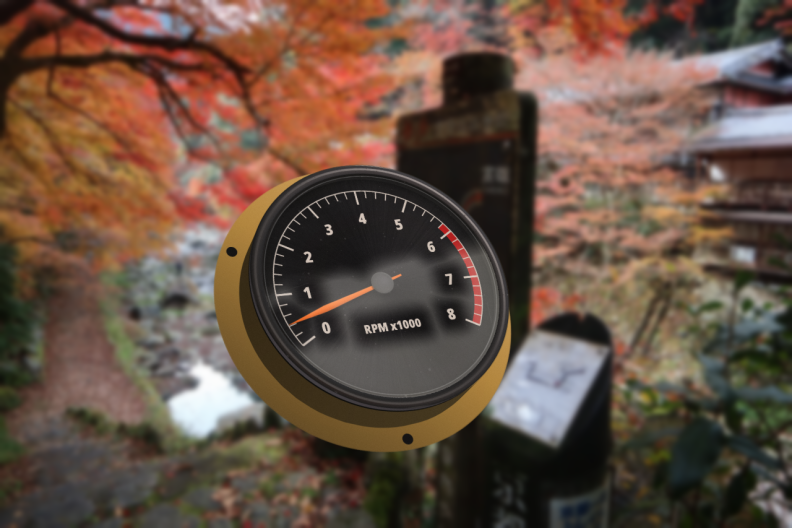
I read 400rpm
